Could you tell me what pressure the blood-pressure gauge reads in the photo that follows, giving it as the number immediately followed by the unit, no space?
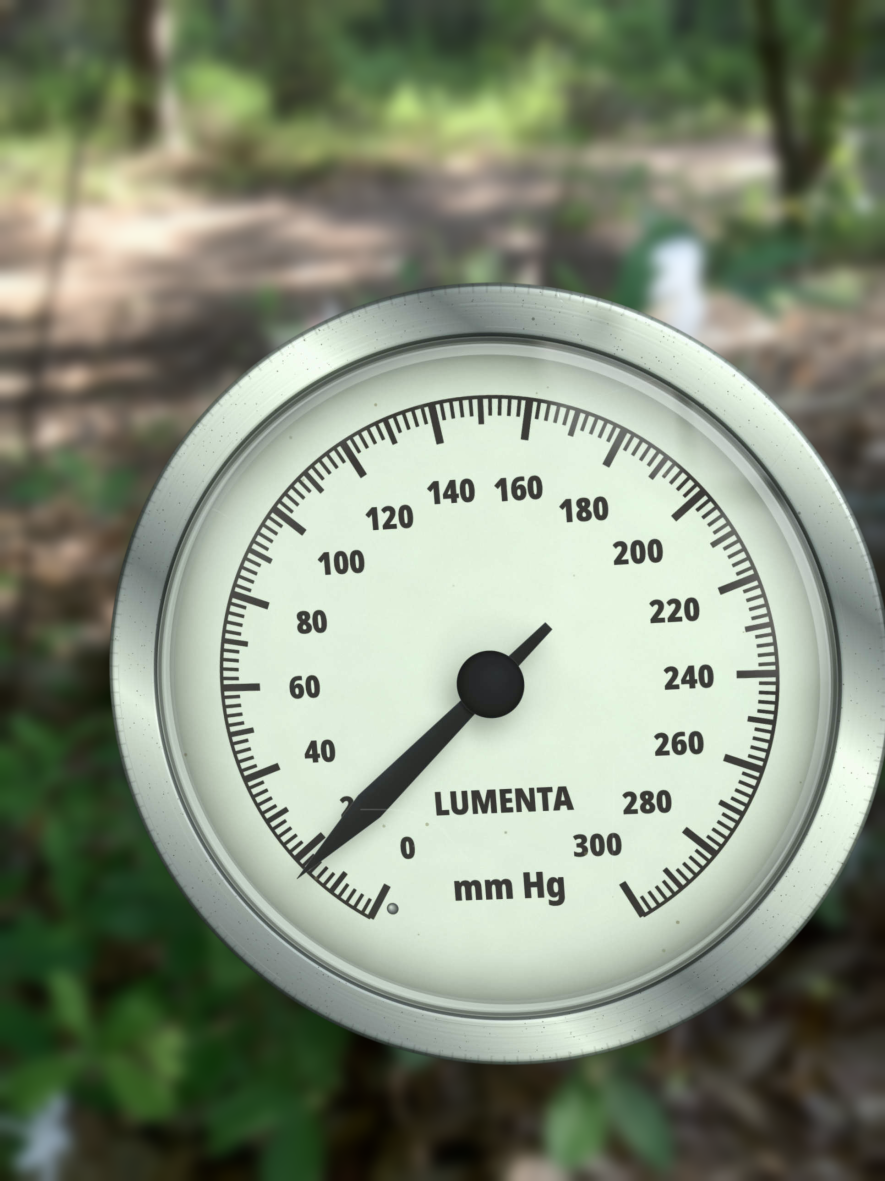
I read 17mmHg
